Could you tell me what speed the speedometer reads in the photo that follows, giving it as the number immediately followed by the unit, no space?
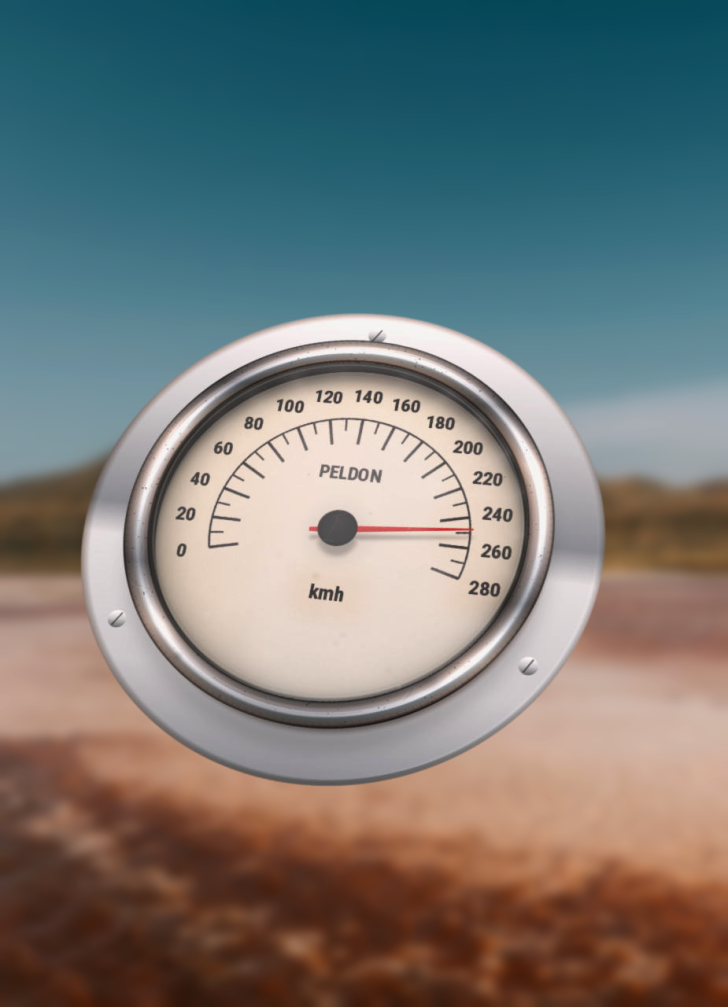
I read 250km/h
